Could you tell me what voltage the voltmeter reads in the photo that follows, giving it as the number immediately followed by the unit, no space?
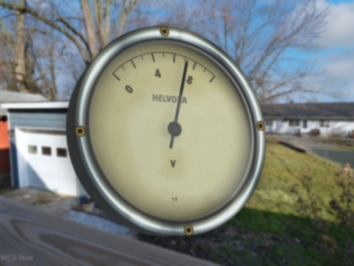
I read 7V
